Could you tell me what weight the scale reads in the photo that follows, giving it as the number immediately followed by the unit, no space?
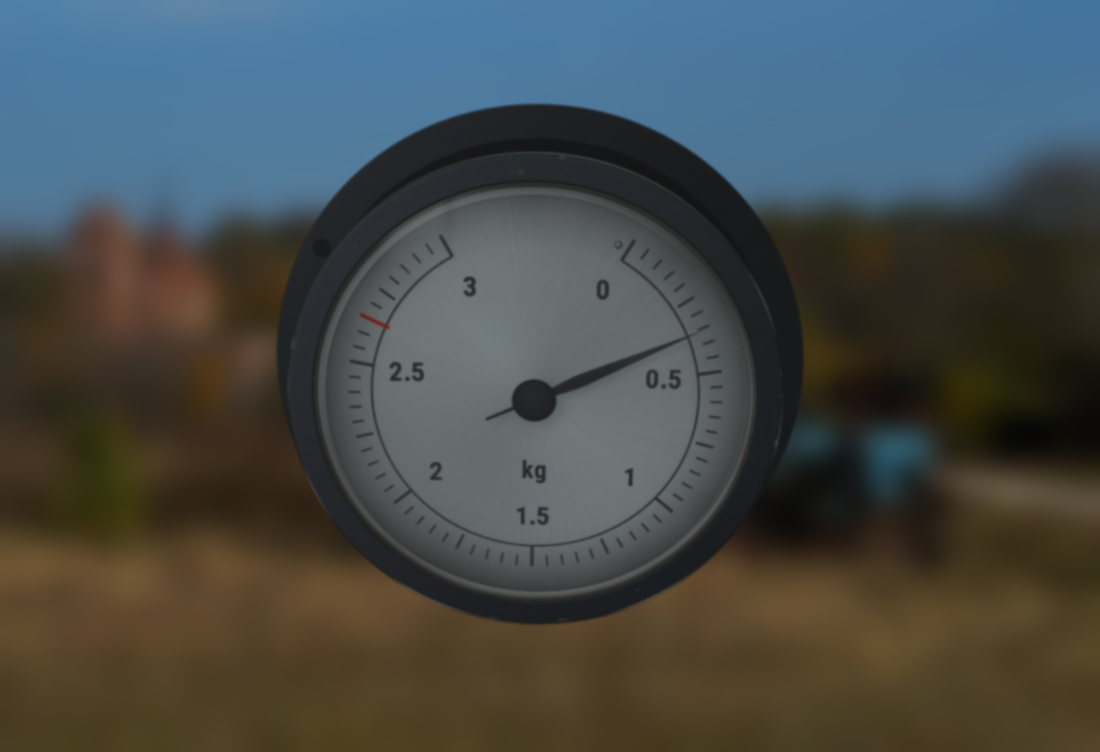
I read 0.35kg
